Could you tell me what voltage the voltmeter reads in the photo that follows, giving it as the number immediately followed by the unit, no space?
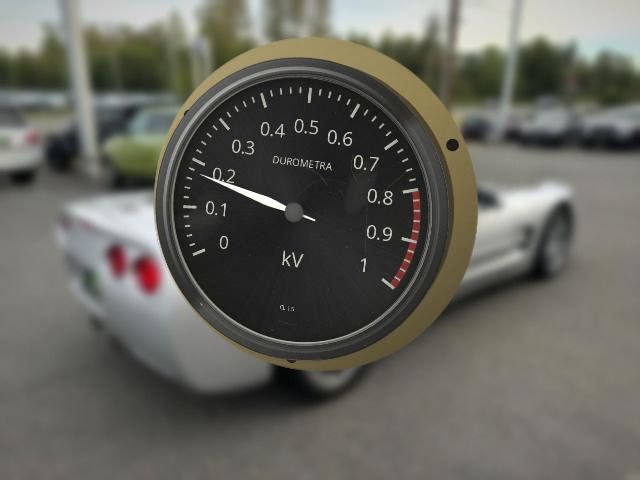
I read 0.18kV
